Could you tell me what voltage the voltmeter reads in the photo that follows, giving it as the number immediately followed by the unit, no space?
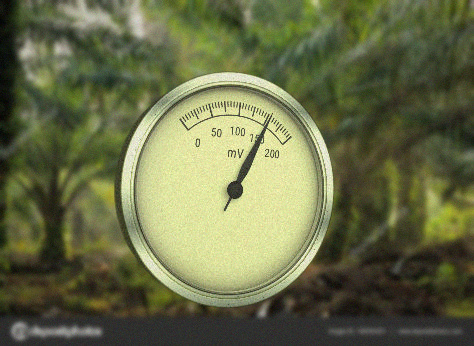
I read 150mV
